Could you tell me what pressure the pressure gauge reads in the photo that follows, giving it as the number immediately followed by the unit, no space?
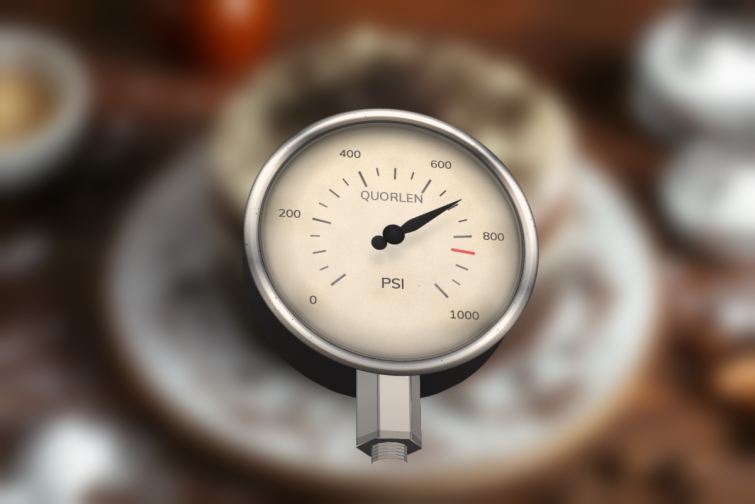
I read 700psi
